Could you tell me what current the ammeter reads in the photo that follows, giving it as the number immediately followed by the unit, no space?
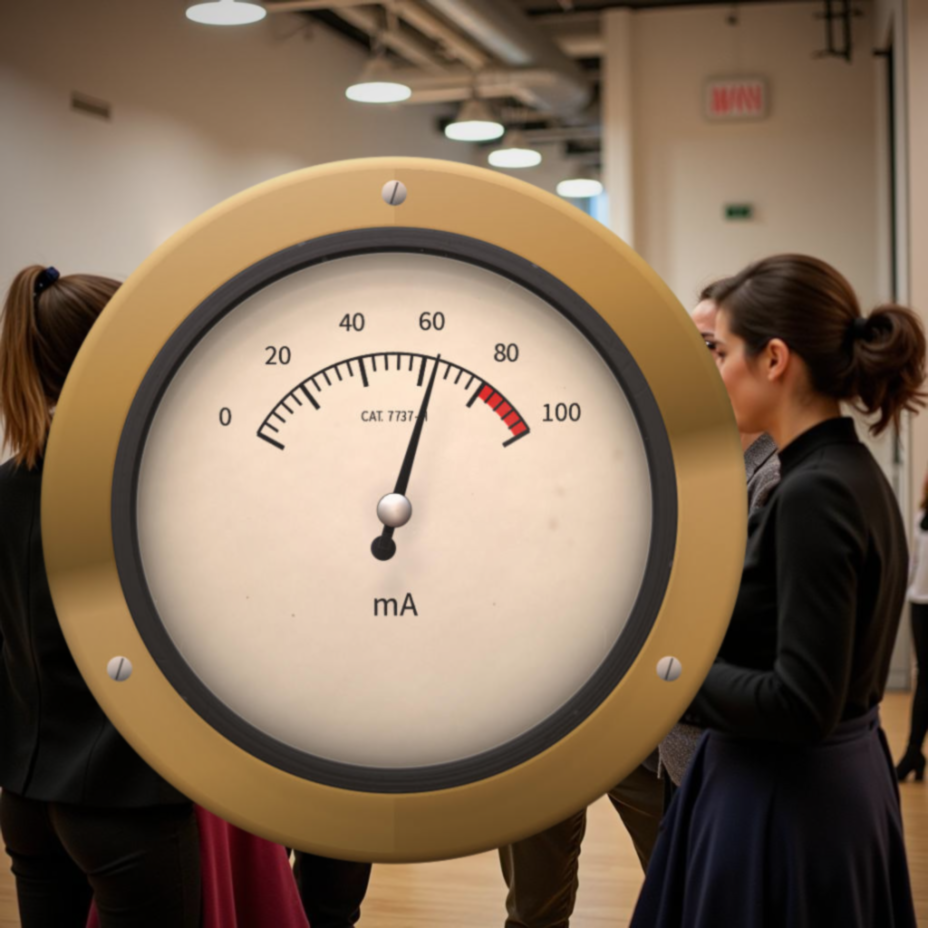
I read 64mA
